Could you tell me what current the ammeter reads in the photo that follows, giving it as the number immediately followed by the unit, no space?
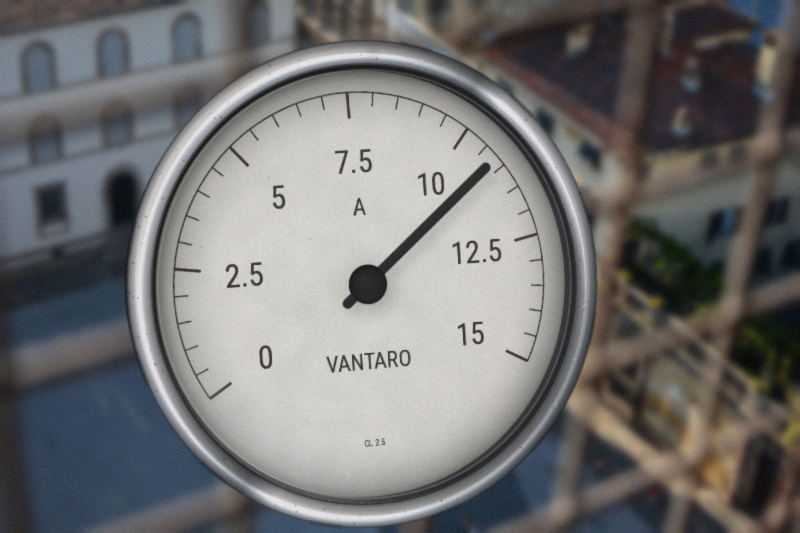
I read 10.75A
